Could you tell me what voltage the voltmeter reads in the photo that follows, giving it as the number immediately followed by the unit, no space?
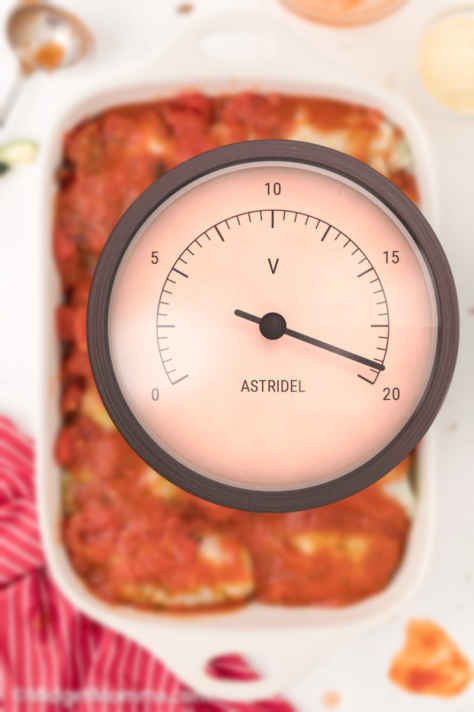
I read 19.25V
